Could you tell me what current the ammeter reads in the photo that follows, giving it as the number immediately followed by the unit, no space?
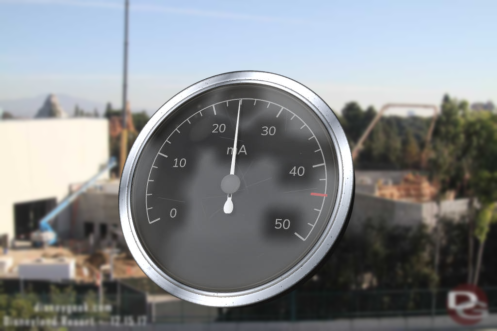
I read 24mA
